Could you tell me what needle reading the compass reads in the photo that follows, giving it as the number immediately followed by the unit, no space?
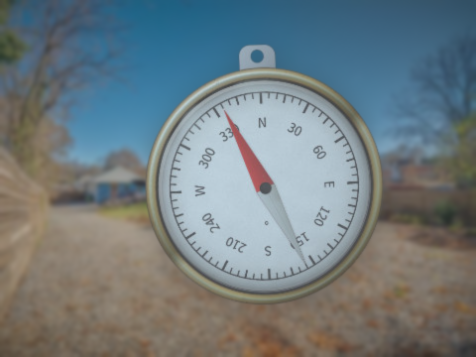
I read 335°
